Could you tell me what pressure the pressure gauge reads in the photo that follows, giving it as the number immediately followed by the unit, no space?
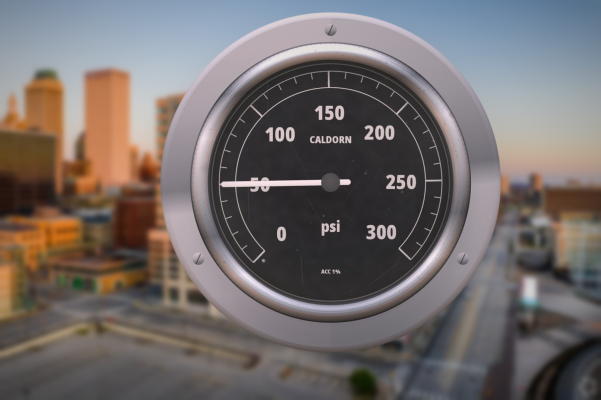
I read 50psi
